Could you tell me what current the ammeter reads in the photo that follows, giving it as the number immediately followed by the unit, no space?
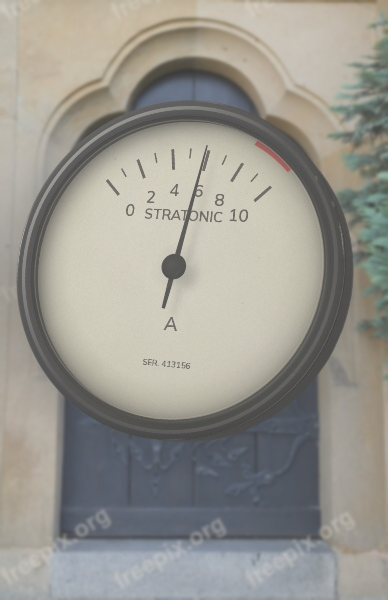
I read 6A
